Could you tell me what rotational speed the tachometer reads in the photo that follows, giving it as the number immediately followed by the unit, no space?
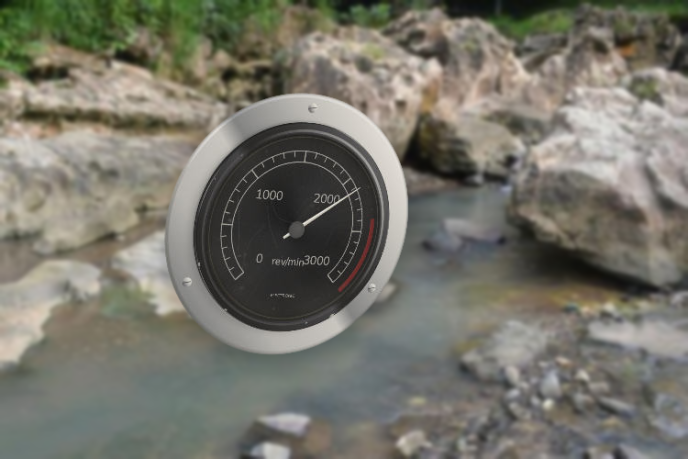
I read 2100rpm
